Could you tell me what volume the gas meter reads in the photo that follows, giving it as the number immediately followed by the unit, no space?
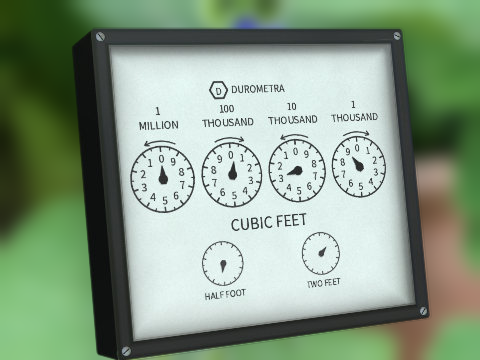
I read 2900ft³
